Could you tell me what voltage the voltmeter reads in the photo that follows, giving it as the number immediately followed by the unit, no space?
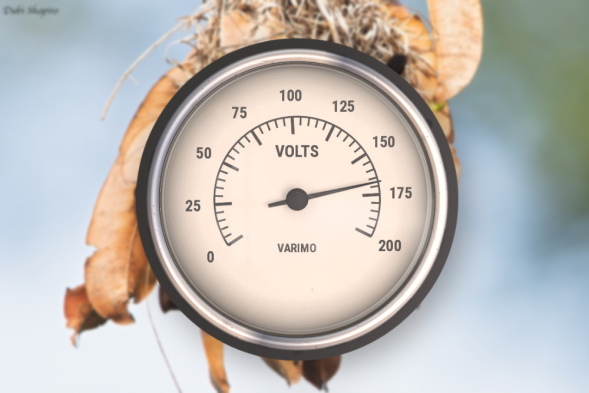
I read 167.5V
